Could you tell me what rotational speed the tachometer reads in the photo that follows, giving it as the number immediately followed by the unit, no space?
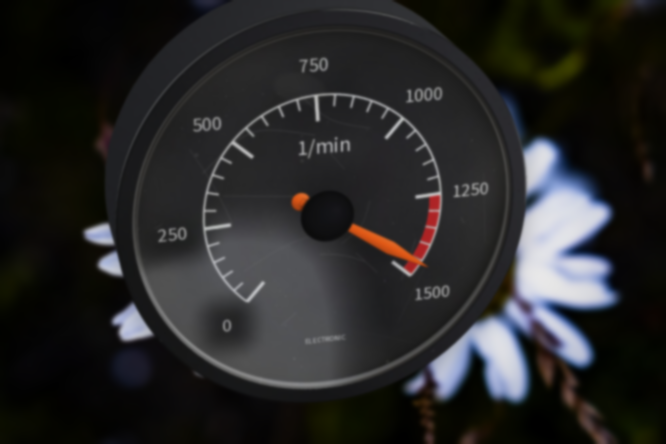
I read 1450rpm
